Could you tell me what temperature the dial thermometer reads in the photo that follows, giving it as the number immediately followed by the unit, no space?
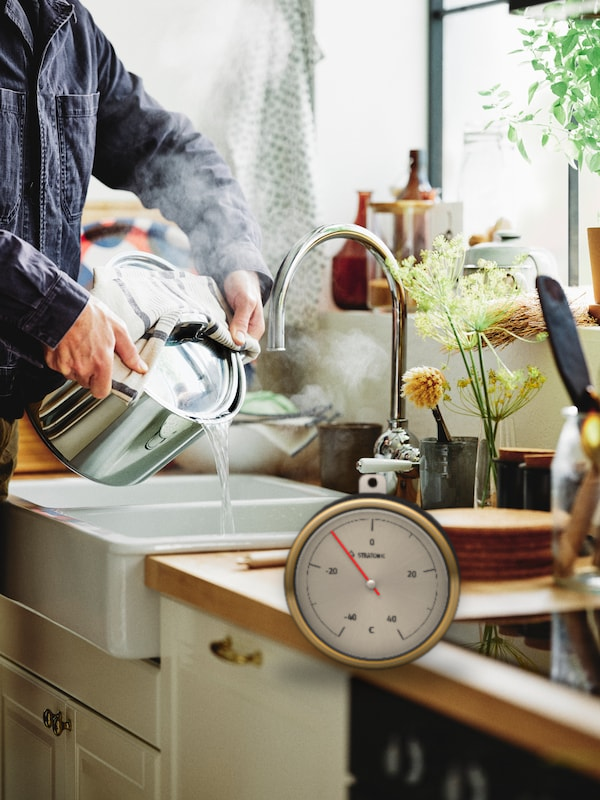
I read -10°C
